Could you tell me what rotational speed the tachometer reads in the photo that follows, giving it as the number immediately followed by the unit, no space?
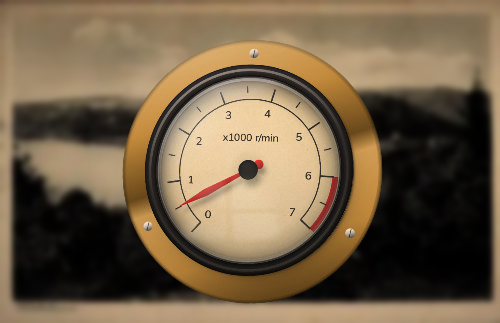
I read 500rpm
